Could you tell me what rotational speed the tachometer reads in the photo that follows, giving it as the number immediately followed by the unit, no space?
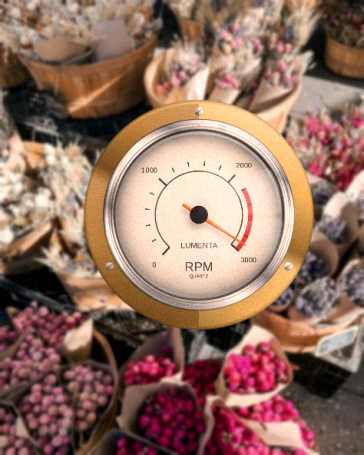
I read 2900rpm
